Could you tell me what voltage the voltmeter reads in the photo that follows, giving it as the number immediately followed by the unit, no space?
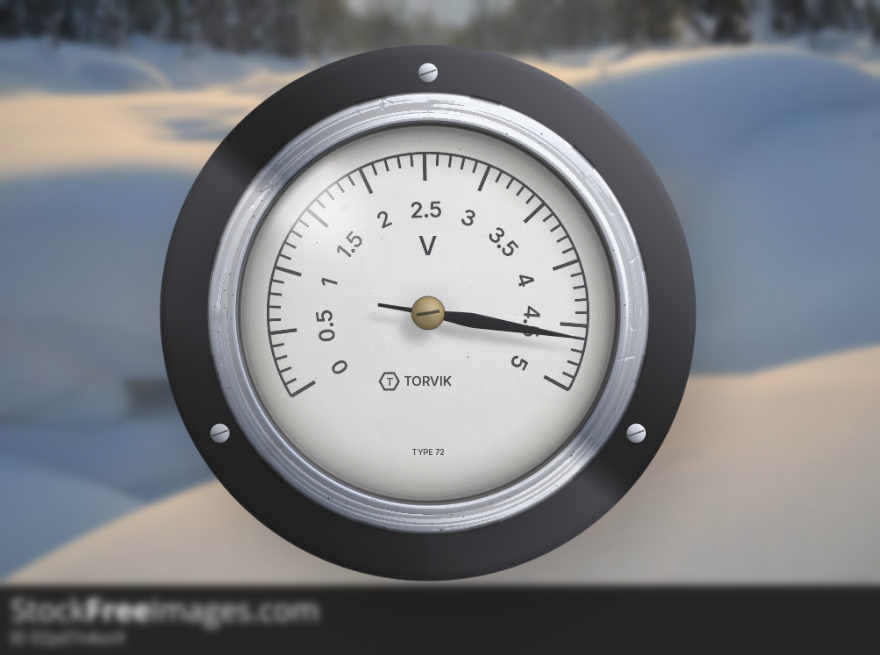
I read 4.6V
